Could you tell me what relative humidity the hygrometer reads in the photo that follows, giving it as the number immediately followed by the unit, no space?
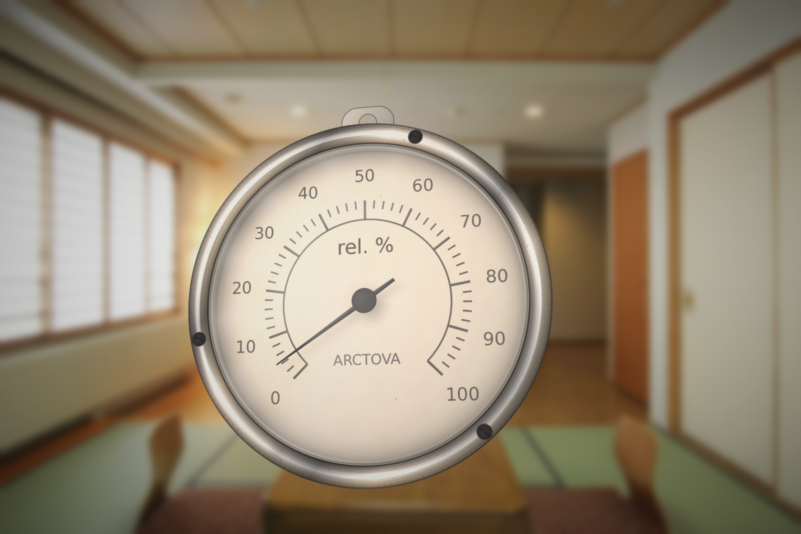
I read 4%
